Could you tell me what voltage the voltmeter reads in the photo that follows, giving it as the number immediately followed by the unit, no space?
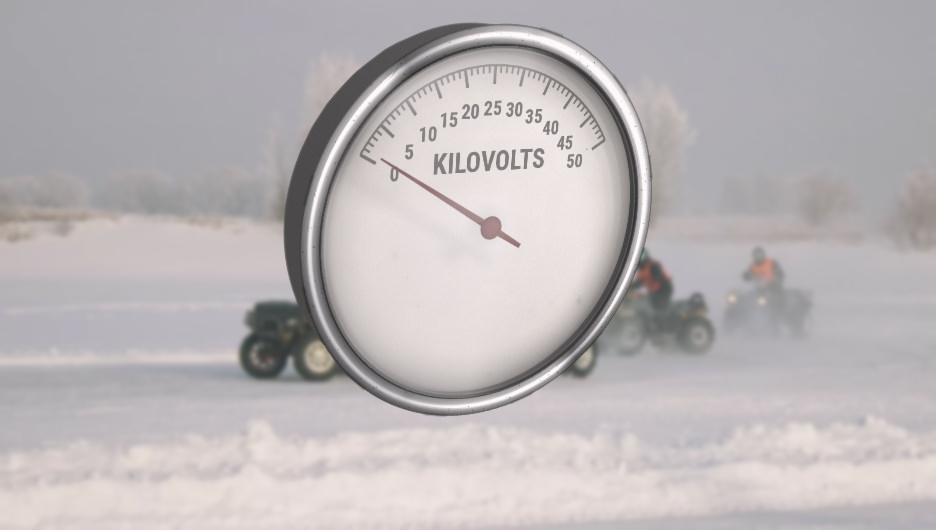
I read 1kV
